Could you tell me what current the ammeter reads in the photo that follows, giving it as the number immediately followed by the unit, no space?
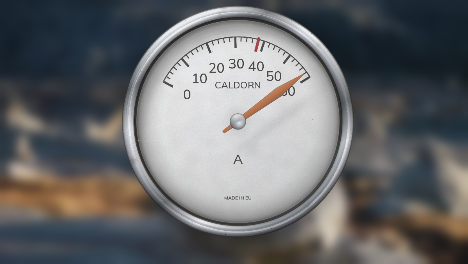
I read 58A
